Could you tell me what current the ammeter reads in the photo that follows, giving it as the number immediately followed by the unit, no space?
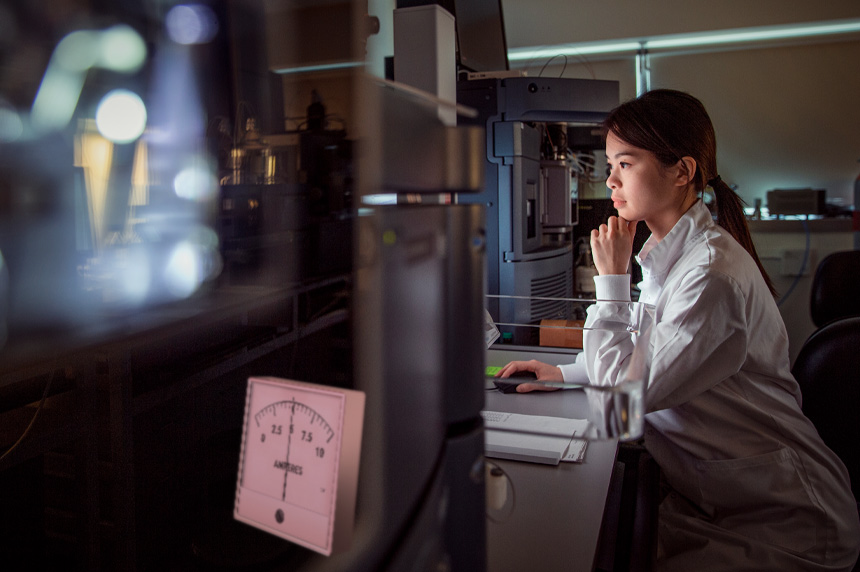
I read 5A
